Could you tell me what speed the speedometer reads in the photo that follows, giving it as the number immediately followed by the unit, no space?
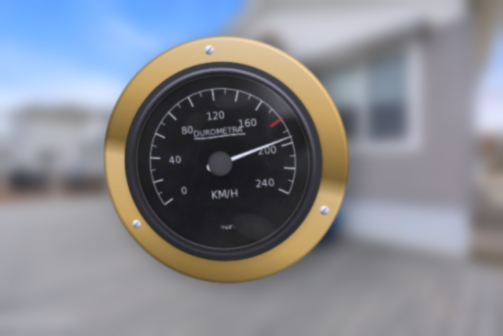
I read 195km/h
